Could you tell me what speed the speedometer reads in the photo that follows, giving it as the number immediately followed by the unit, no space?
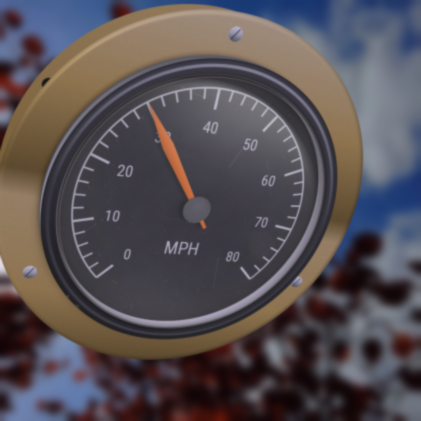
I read 30mph
